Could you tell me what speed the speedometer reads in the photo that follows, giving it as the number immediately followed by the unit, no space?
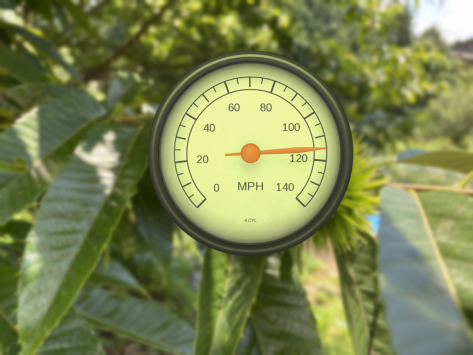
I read 115mph
